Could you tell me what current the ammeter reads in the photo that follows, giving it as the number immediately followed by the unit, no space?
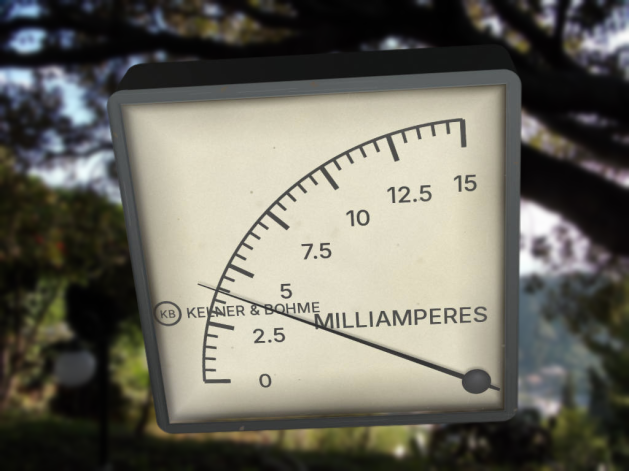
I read 4mA
